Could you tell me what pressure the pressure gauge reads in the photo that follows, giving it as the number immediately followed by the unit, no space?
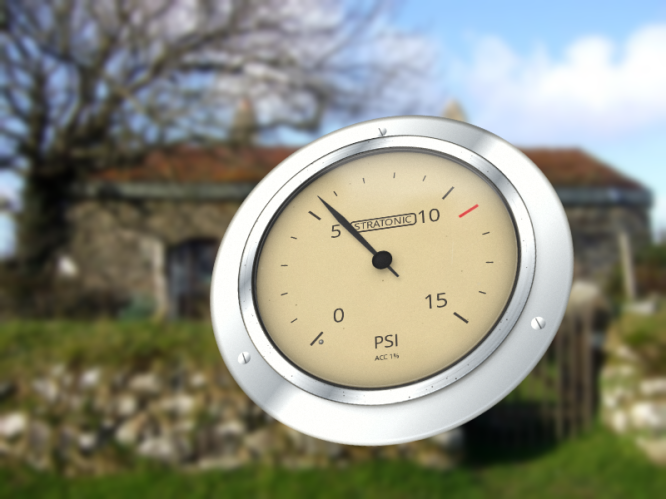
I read 5.5psi
